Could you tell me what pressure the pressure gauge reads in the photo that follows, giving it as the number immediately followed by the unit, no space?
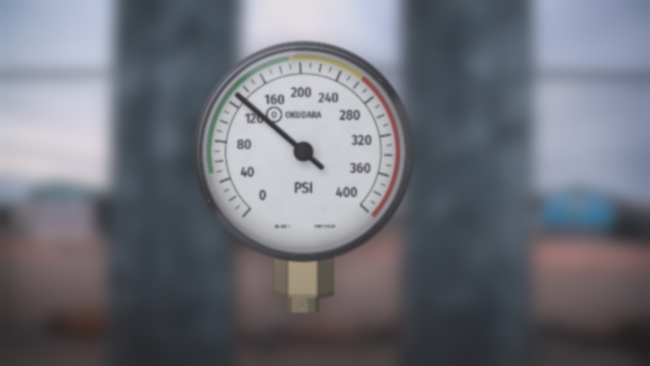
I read 130psi
